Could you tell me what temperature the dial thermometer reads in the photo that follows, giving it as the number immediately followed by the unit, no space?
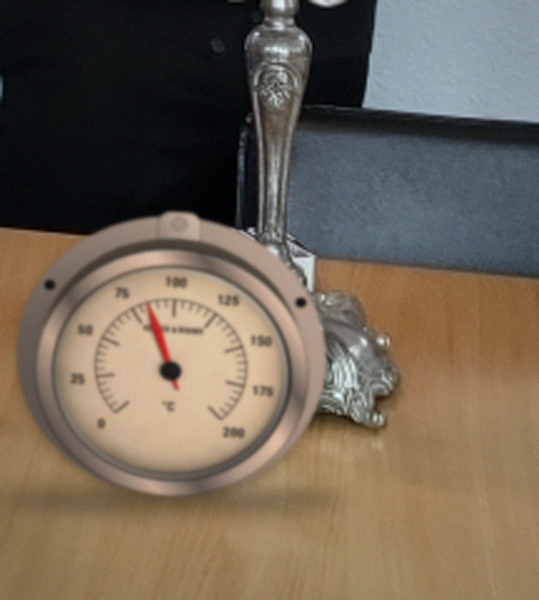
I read 85°C
